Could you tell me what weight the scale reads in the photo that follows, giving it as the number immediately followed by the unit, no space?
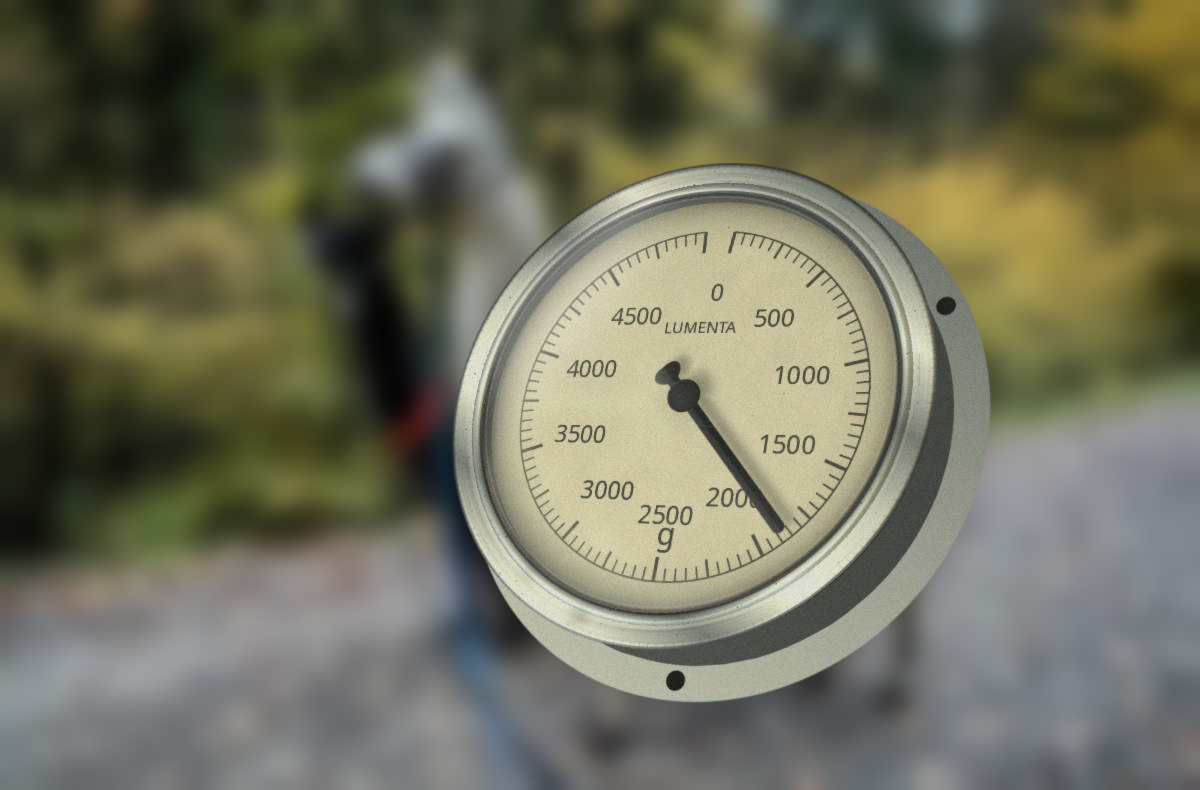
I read 1875g
